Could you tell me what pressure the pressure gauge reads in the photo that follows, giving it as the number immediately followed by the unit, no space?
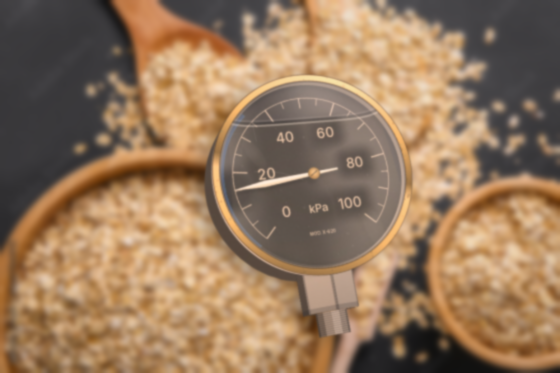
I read 15kPa
